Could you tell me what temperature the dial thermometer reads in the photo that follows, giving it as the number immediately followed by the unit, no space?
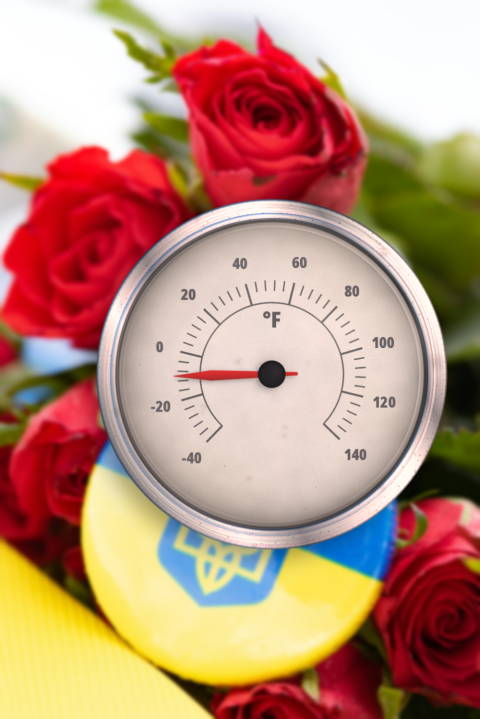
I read -10°F
